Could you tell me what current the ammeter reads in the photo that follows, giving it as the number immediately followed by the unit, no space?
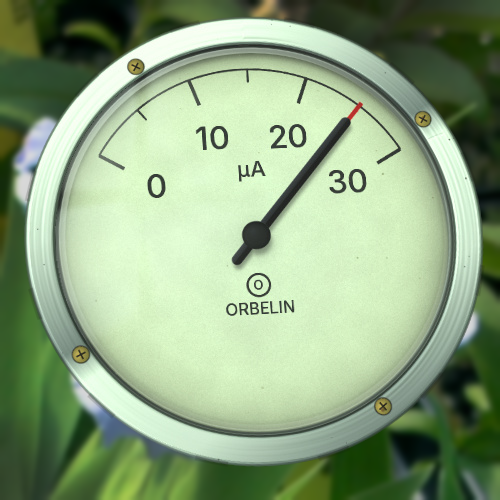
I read 25µA
